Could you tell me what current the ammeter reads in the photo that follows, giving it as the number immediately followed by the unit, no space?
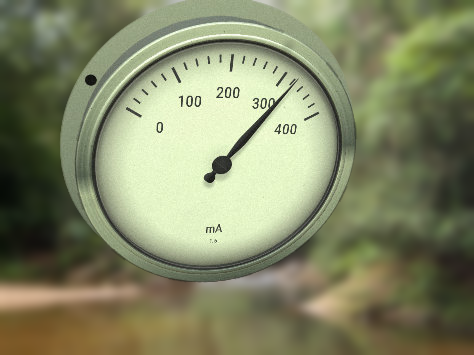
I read 320mA
